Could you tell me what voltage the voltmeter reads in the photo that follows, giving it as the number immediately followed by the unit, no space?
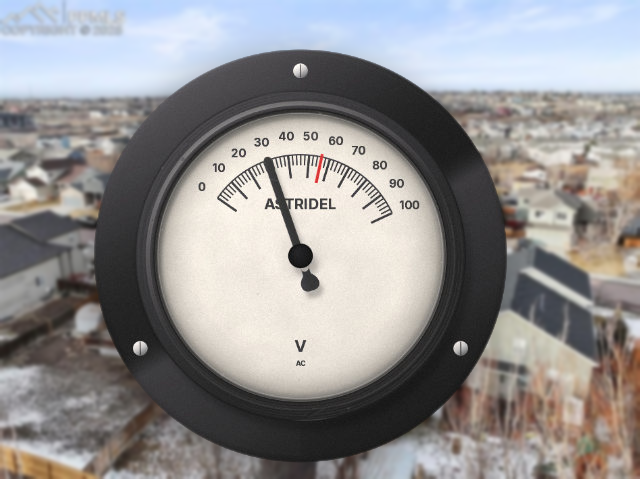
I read 30V
